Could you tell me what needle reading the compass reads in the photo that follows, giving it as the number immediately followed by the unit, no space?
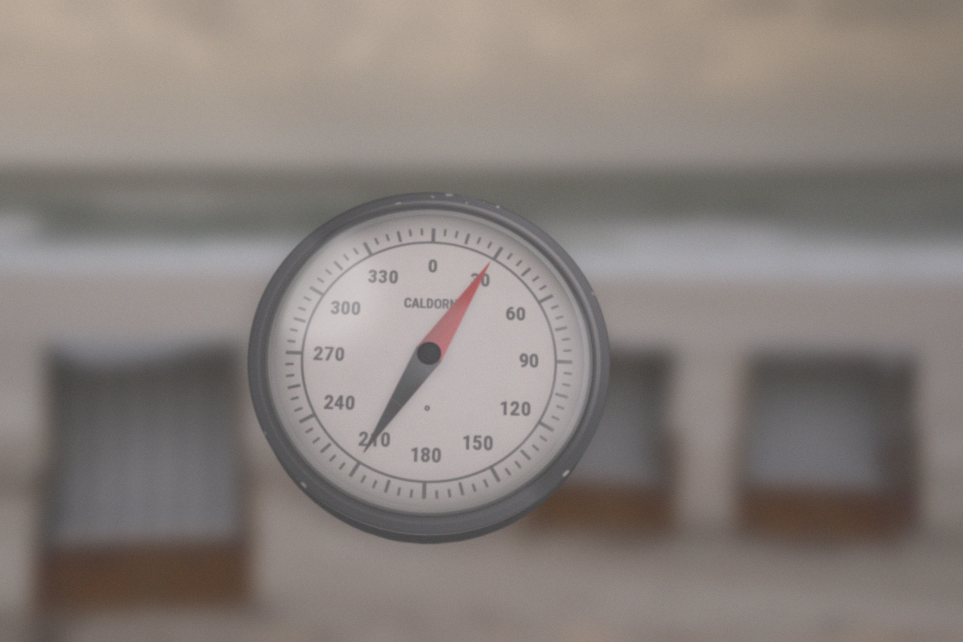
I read 30°
